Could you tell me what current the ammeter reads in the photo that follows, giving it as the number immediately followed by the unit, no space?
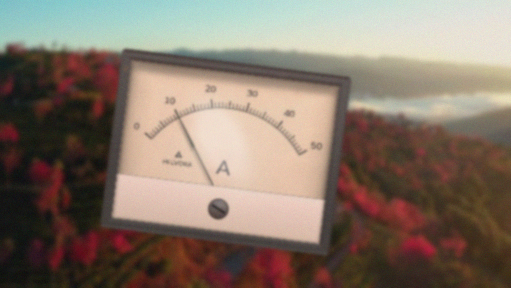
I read 10A
